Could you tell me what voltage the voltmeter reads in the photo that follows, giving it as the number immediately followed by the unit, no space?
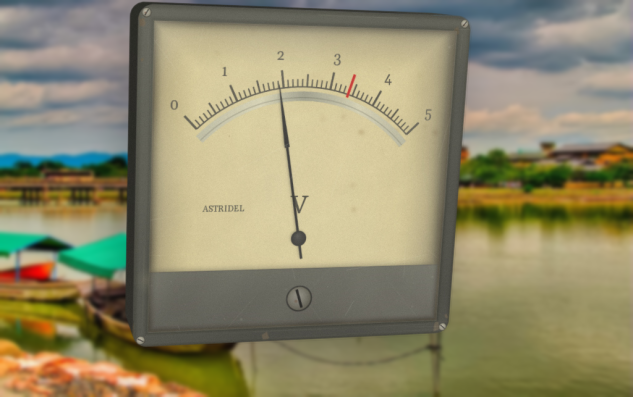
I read 1.9V
